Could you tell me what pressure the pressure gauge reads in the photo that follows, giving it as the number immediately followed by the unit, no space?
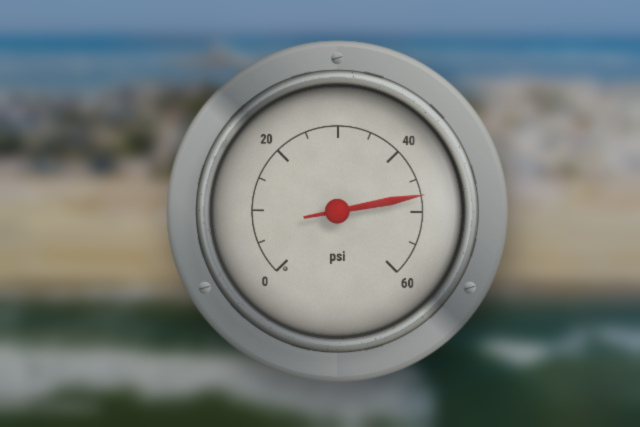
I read 47.5psi
